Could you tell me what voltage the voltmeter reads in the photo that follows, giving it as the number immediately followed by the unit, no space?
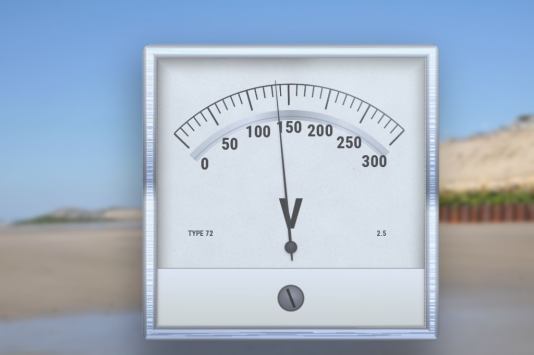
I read 135V
